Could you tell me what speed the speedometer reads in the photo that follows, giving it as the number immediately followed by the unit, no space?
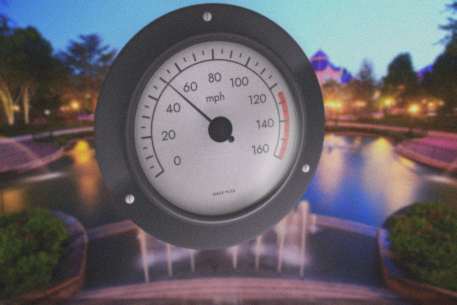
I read 50mph
